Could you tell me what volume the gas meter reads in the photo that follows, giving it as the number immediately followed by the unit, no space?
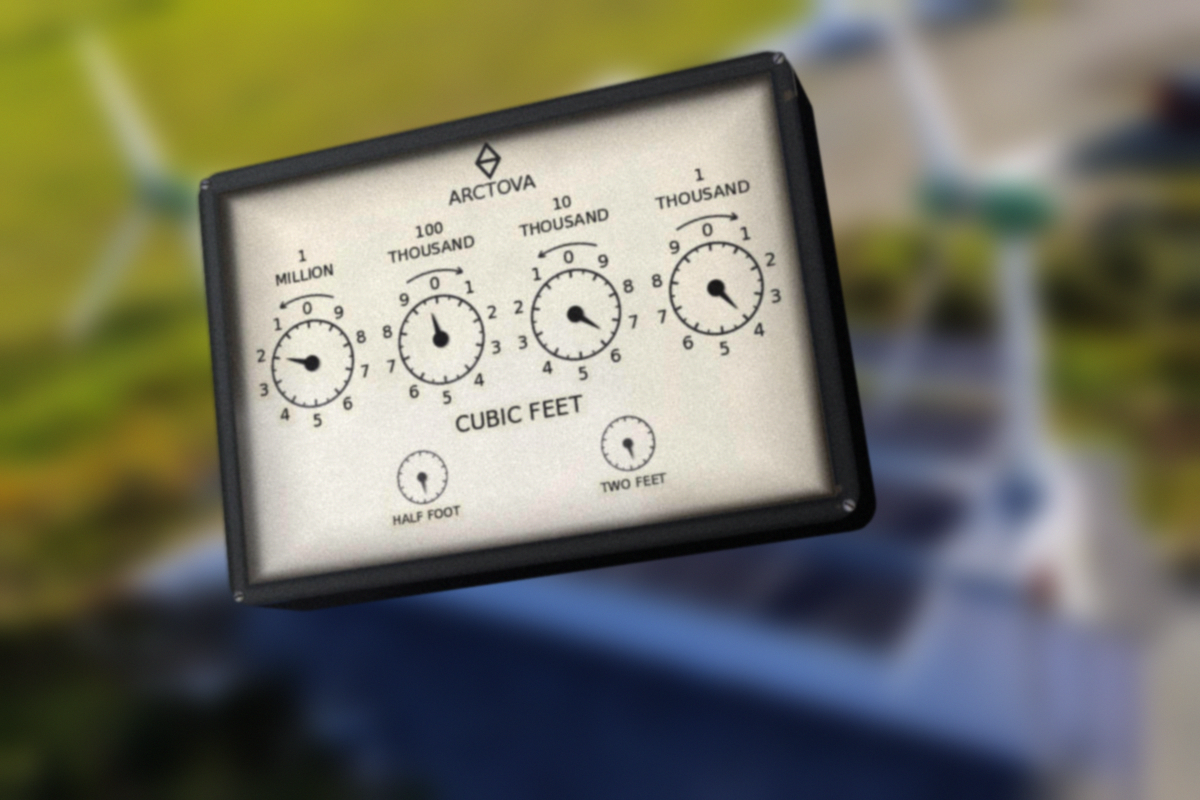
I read 196400ft³
